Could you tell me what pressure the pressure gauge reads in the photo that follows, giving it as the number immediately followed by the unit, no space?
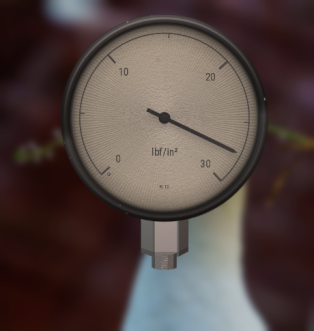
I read 27.5psi
